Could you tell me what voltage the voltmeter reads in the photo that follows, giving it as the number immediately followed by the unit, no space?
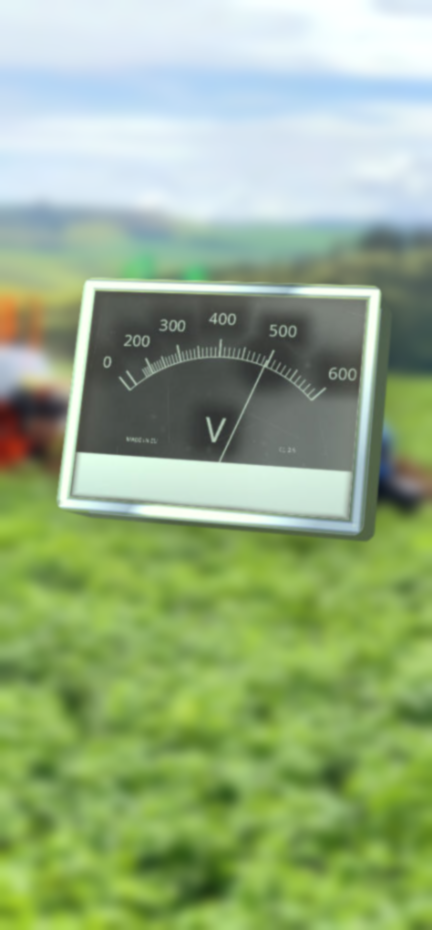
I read 500V
